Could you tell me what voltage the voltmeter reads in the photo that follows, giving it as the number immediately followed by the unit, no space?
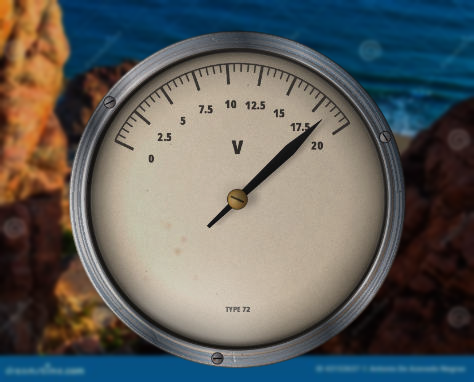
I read 18.5V
